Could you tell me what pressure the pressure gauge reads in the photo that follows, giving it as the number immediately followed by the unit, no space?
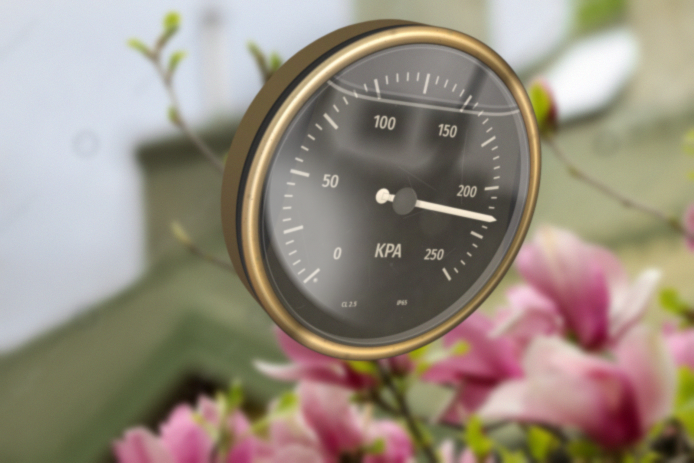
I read 215kPa
